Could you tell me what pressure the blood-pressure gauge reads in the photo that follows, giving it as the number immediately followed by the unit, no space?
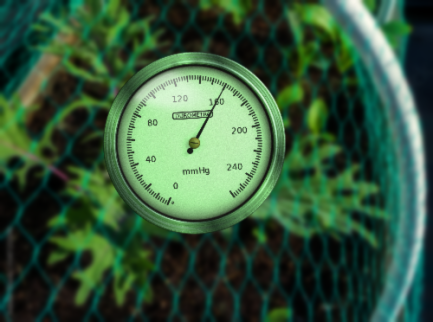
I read 160mmHg
